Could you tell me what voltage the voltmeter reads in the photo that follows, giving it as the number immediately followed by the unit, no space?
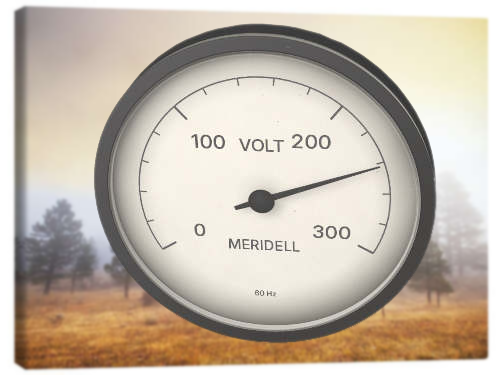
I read 240V
